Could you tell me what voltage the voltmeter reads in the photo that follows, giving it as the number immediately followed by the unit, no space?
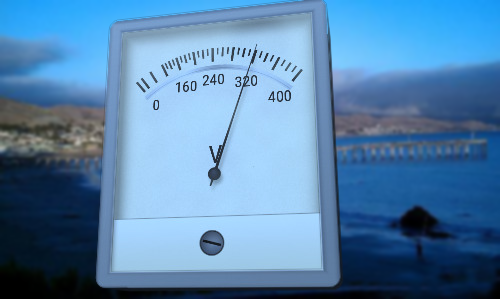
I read 320V
